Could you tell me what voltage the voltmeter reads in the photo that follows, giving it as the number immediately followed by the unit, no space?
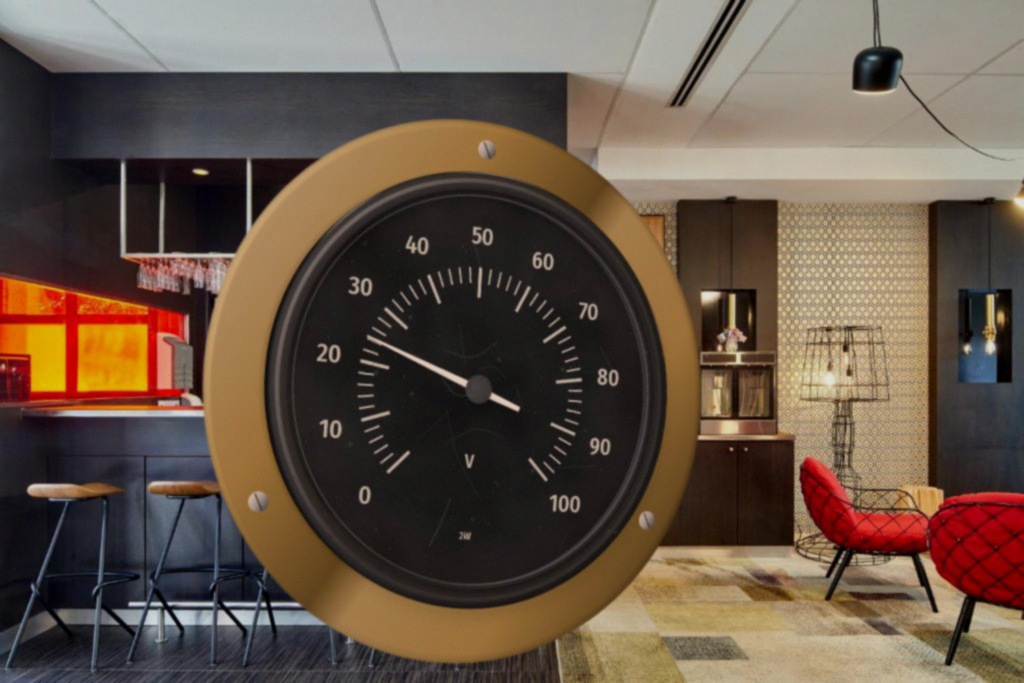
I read 24V
